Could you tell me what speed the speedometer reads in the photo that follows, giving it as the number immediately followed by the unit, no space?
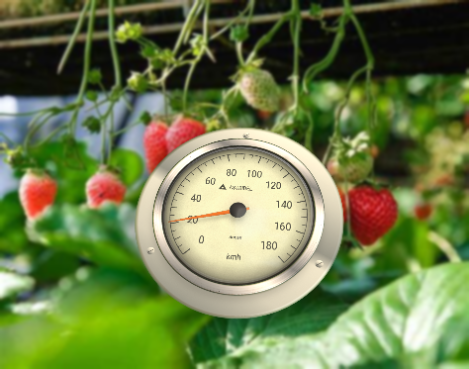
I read 20km/h
